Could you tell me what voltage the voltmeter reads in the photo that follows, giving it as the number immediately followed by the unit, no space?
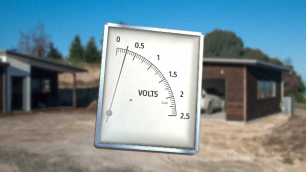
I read 0.25V
